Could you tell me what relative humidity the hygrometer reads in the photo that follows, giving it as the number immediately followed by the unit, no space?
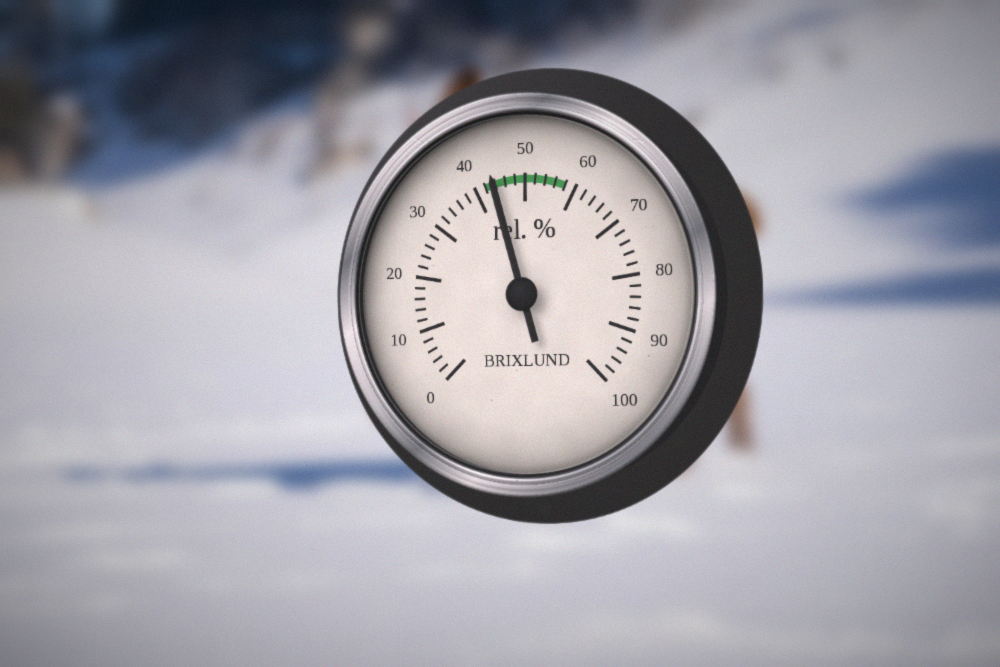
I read 44%
